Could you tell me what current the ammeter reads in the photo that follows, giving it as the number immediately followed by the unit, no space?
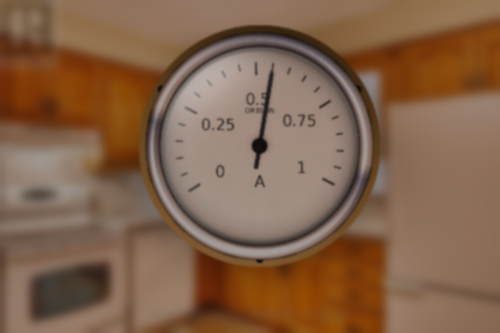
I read 0.55A
